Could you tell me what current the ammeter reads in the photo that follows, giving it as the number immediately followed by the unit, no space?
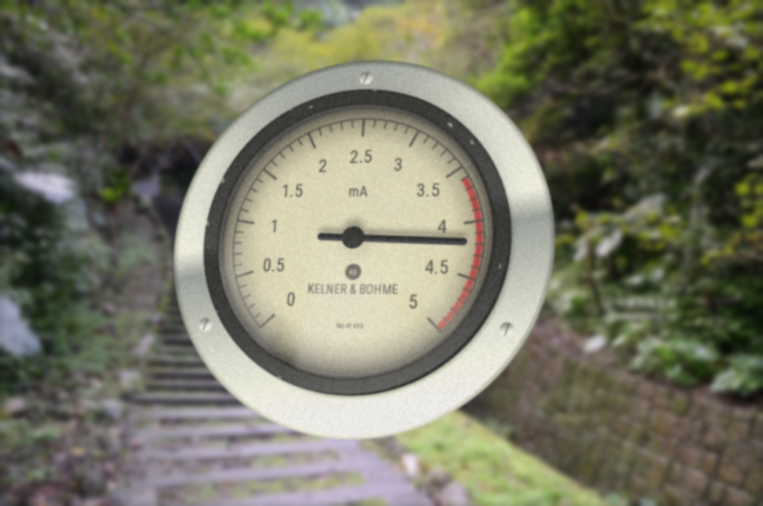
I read 4.2mA
